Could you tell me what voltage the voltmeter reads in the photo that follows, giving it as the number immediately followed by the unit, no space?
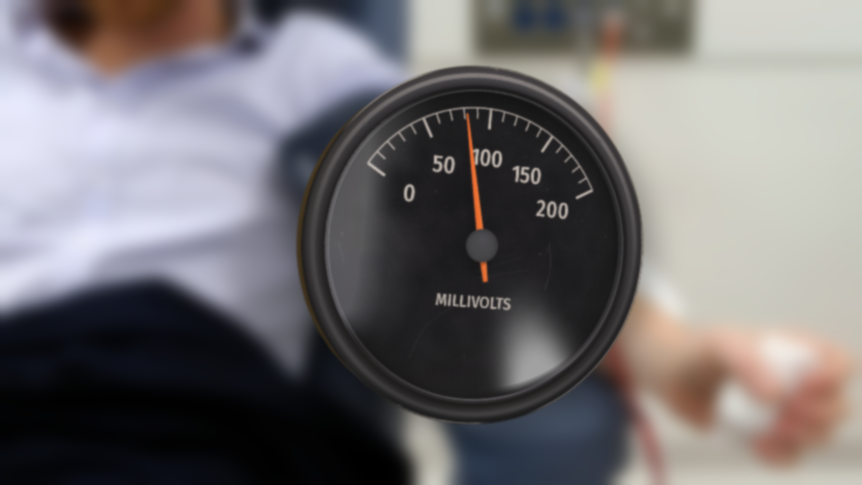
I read 80mV
